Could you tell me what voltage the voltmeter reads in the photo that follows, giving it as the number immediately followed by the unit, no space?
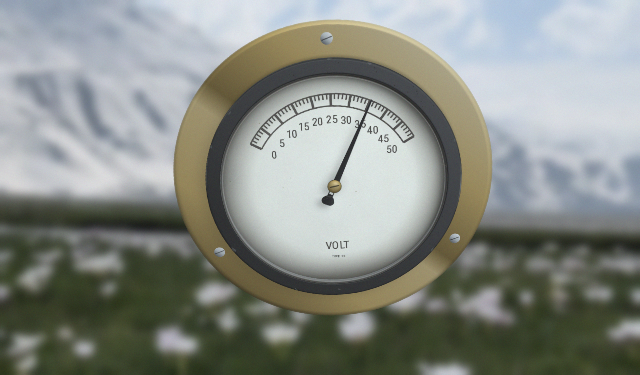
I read 35V
